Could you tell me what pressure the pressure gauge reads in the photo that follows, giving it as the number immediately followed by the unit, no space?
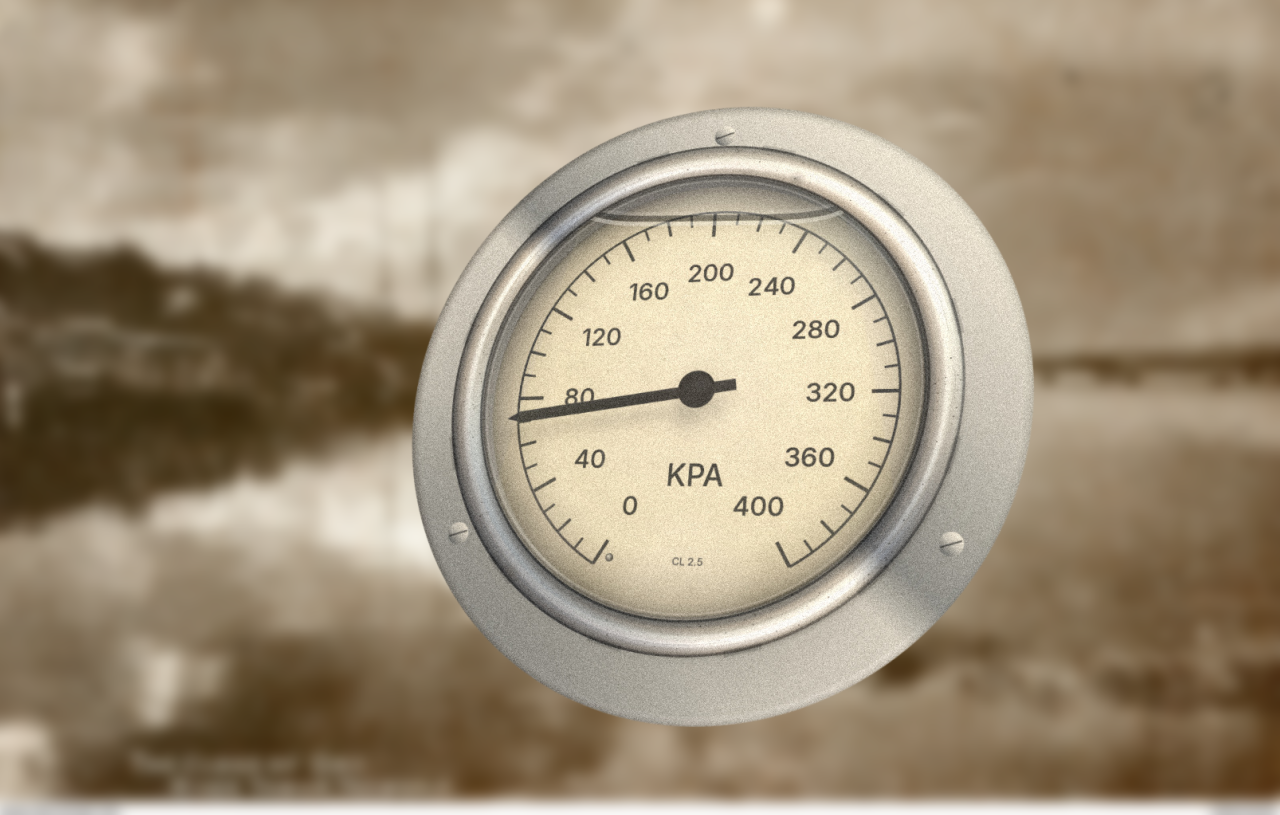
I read 70kPa
